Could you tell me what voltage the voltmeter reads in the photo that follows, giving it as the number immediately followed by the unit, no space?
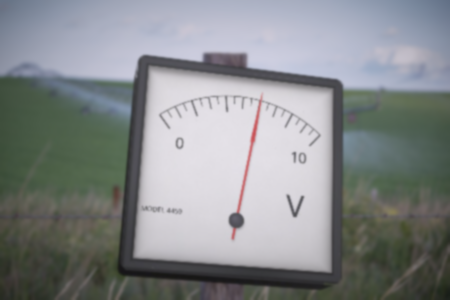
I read 6V
